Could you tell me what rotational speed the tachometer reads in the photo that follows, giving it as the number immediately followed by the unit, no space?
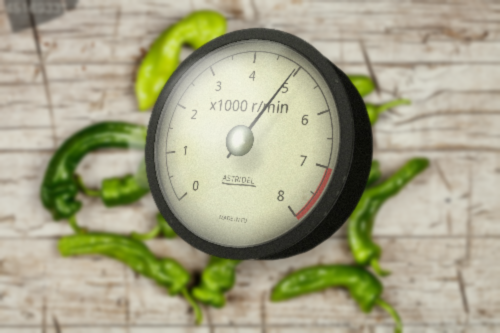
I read 5000rpm
